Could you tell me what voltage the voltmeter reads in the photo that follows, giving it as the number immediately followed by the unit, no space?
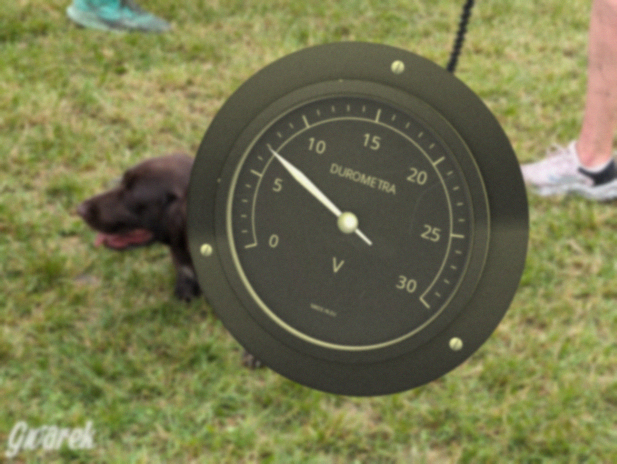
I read 7V
